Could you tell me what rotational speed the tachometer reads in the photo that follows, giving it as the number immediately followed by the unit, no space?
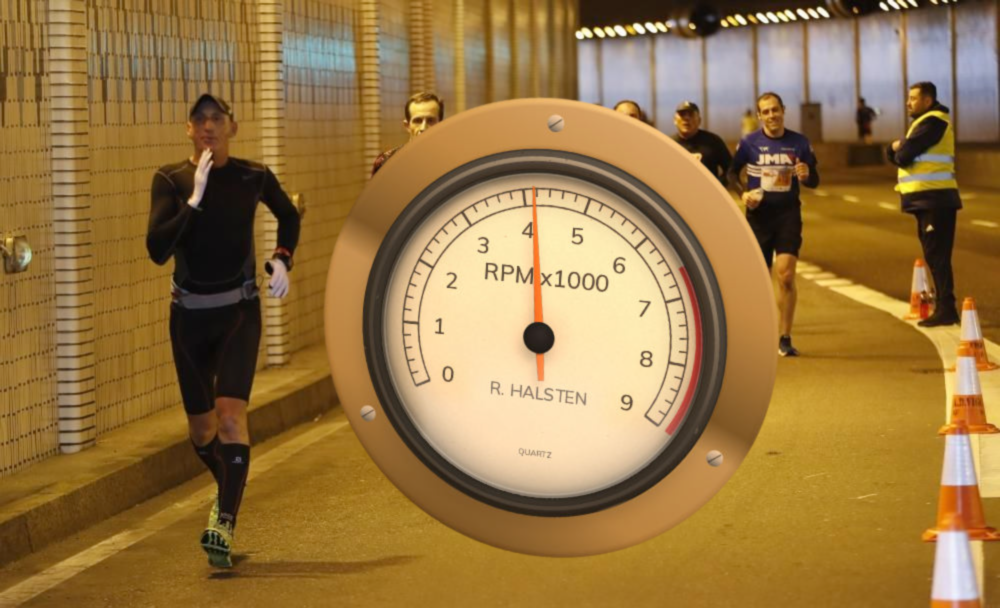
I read 4200rpm
